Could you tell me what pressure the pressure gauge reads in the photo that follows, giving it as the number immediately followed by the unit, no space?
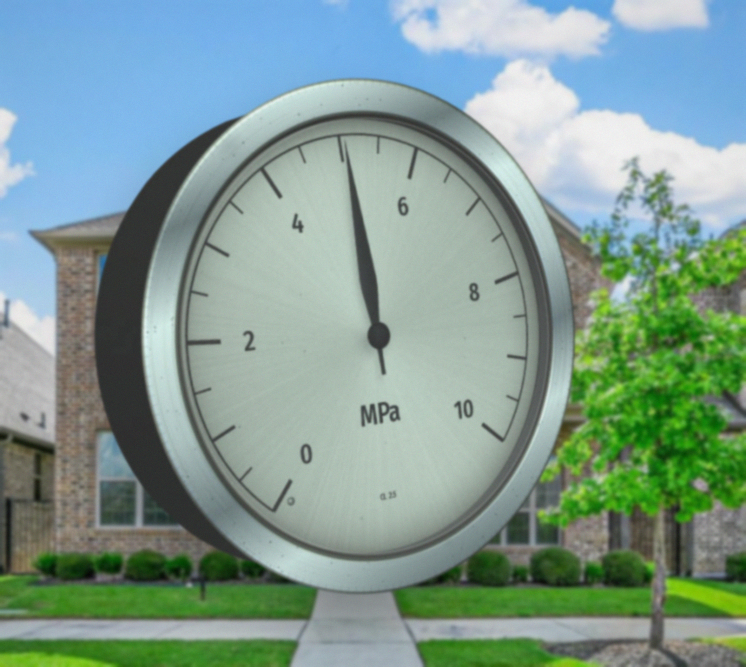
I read 5MPa
